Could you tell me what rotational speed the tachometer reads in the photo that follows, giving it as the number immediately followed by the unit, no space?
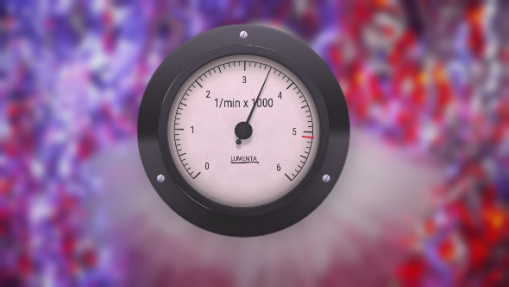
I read 3500rpm
